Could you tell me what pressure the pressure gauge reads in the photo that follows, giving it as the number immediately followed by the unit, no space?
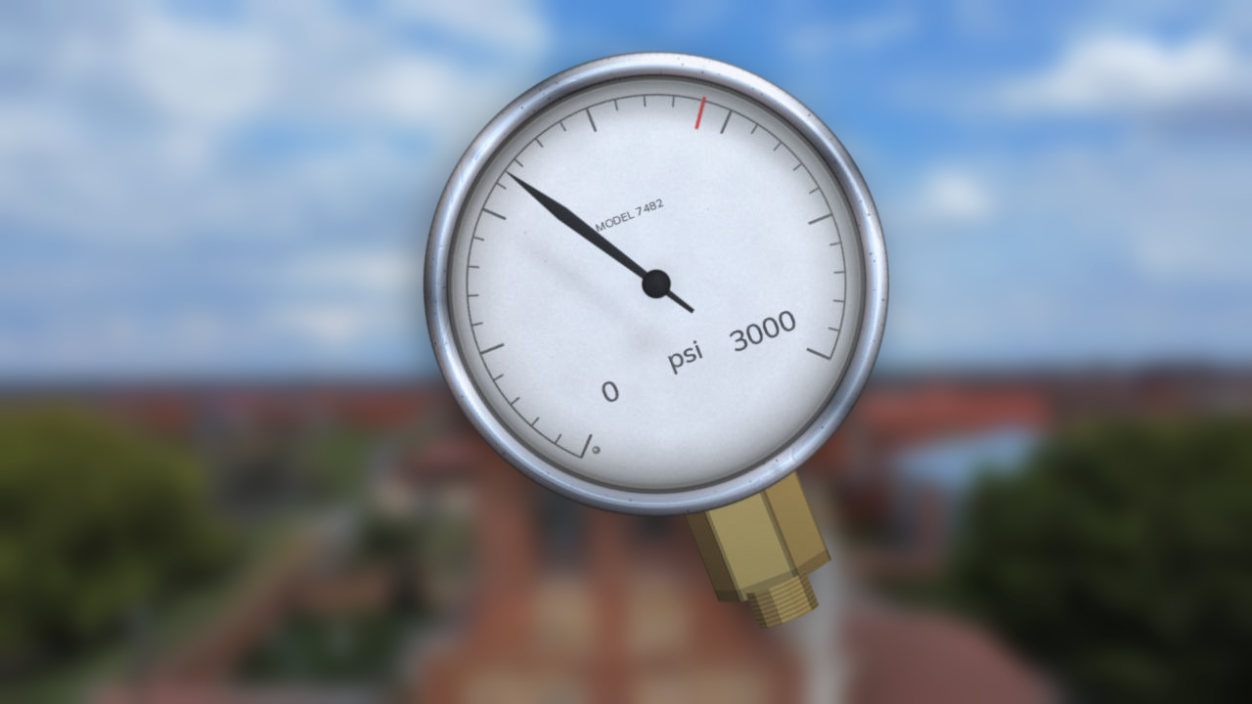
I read 1150psi
